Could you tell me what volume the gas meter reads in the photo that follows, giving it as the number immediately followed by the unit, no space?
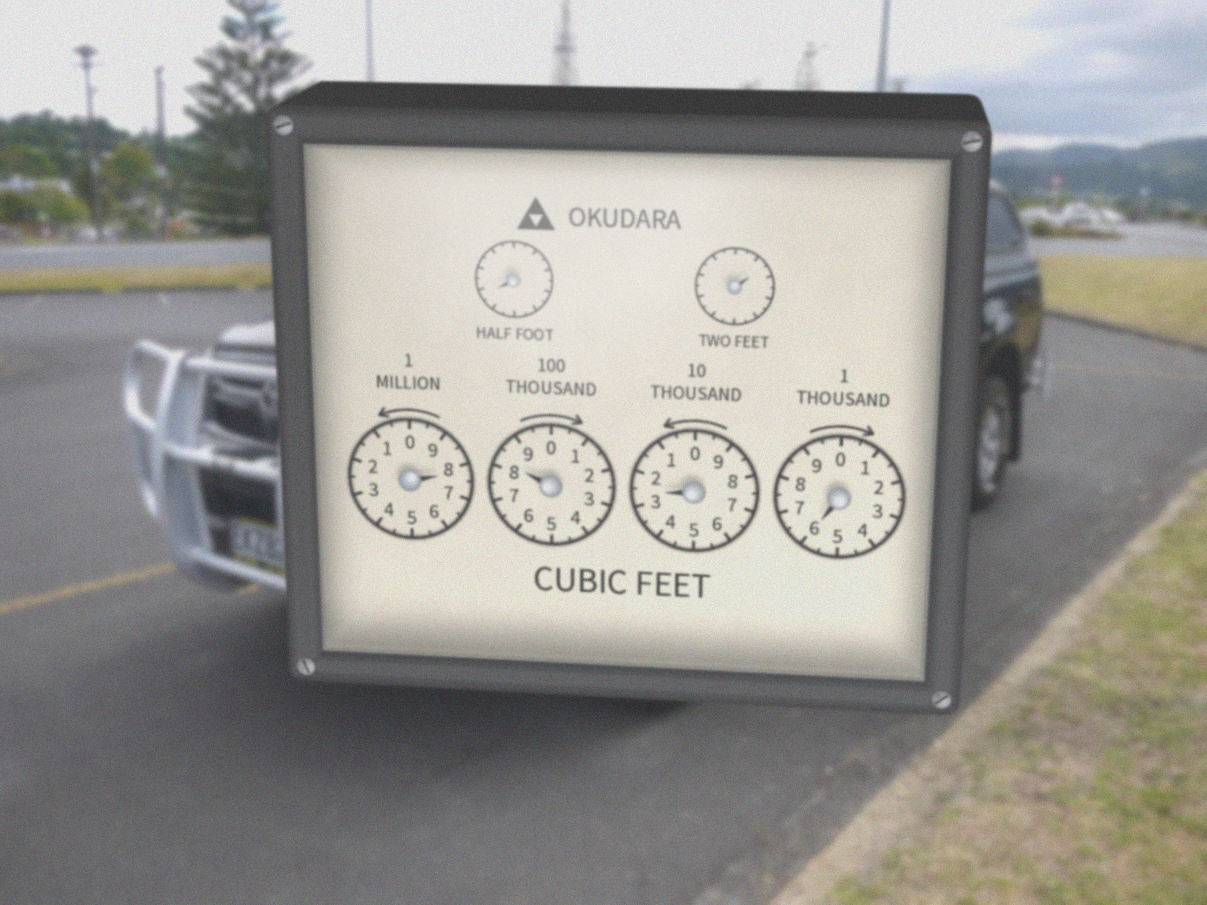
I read 782600ft³
